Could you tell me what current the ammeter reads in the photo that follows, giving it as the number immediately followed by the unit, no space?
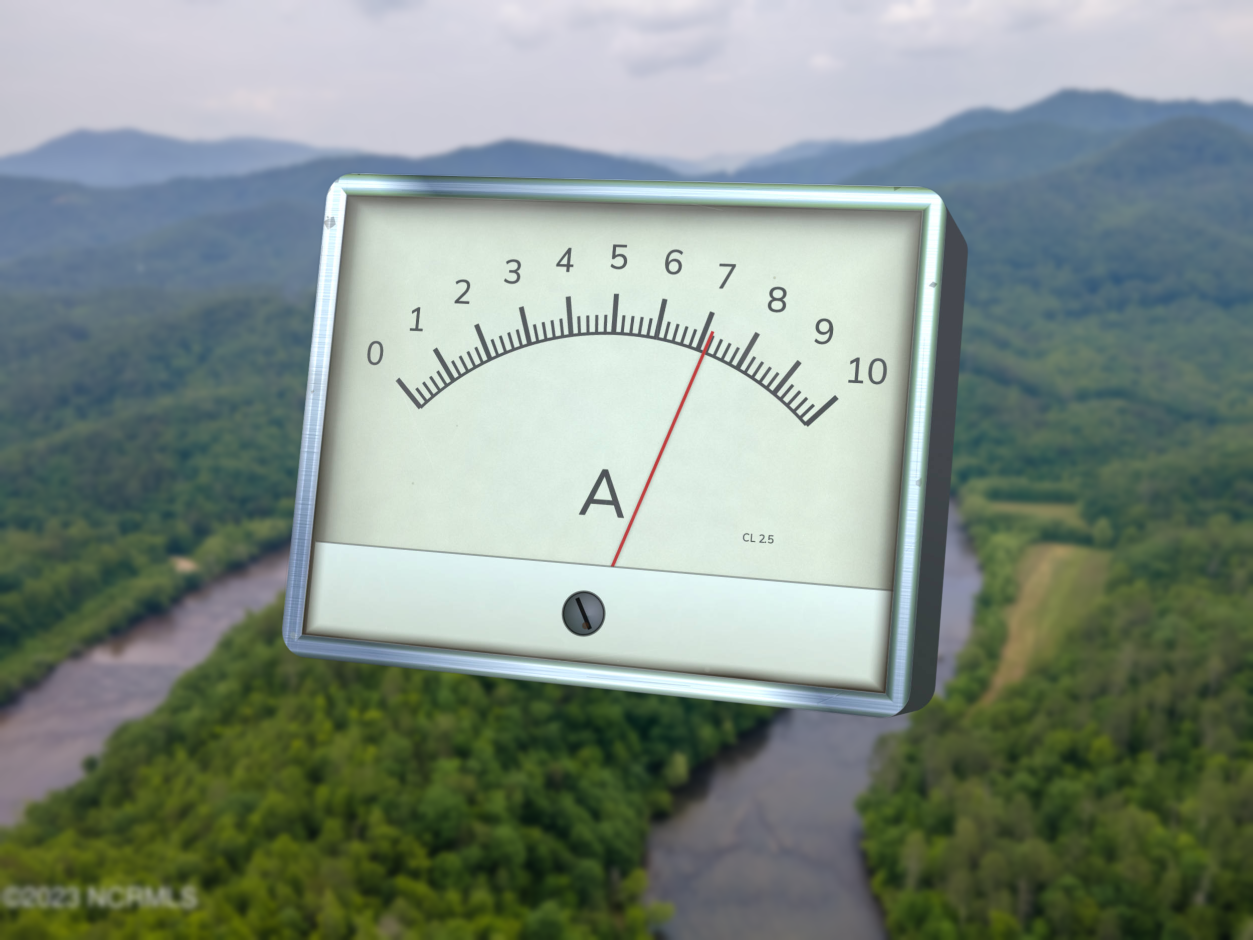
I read 7.2A
